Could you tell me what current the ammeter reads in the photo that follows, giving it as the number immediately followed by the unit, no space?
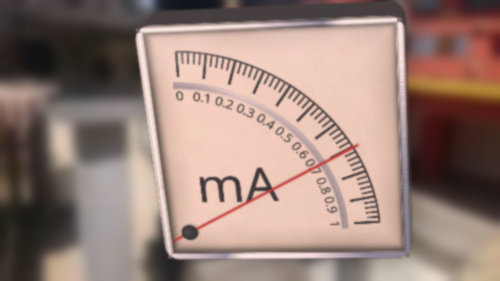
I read 0.7mA
